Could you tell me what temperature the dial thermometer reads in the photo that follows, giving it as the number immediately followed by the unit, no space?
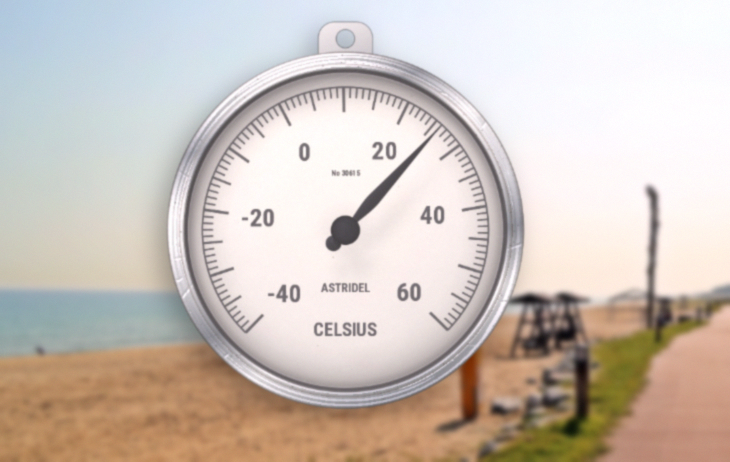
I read 26°C
